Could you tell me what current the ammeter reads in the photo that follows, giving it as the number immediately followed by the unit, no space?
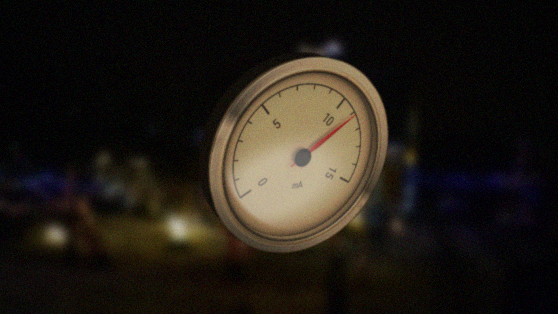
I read 11mA
